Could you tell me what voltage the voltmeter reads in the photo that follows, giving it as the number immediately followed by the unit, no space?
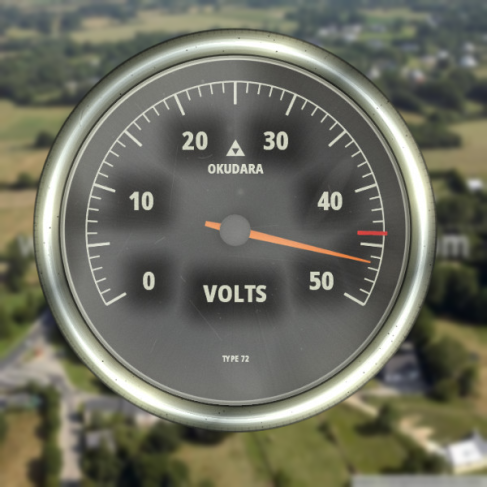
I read 46.5V
